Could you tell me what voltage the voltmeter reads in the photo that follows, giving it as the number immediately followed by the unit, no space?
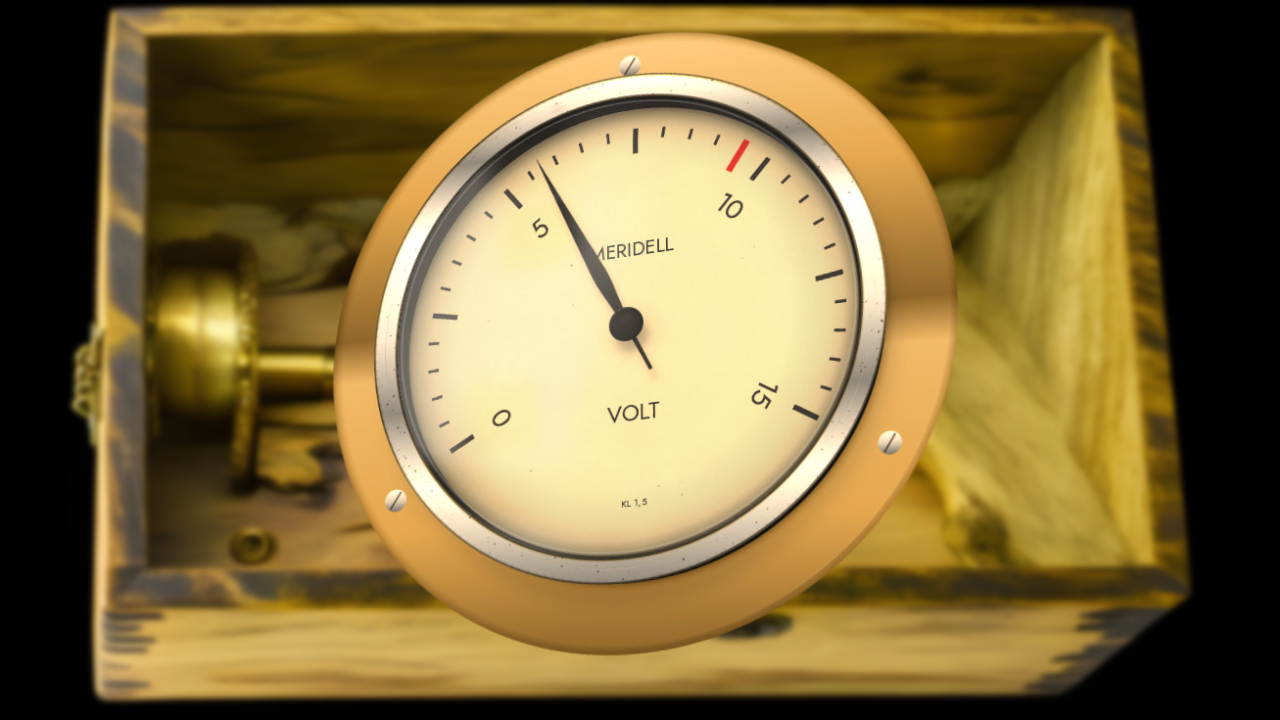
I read 5.75V
